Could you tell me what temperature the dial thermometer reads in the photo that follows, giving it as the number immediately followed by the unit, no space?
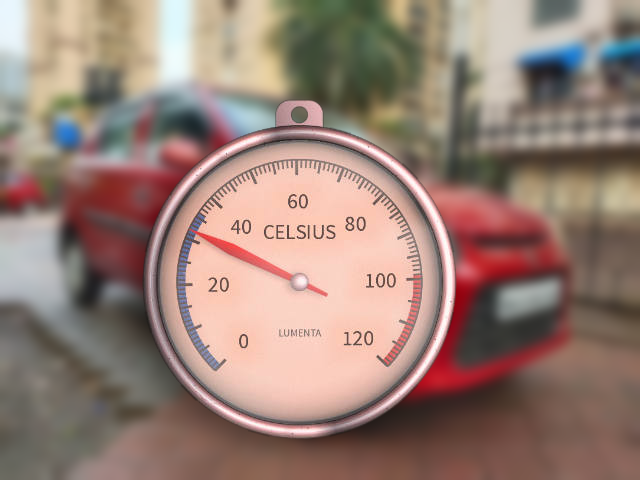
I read 32°C
